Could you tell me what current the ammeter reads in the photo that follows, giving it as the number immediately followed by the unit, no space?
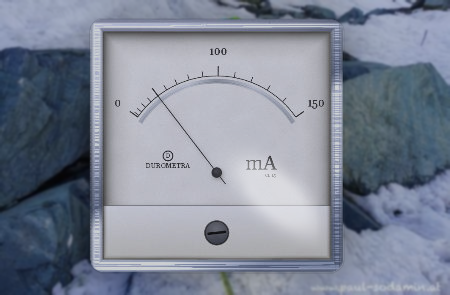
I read 50mA
